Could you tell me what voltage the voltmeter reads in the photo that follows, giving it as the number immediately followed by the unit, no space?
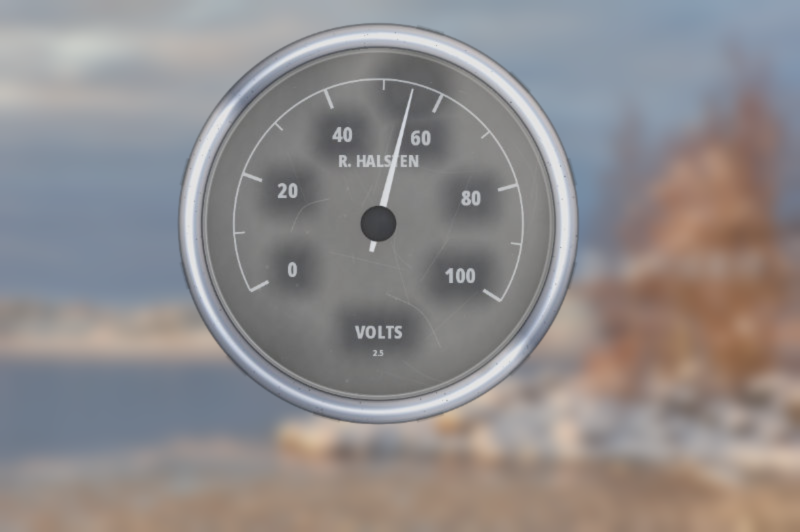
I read 55V
